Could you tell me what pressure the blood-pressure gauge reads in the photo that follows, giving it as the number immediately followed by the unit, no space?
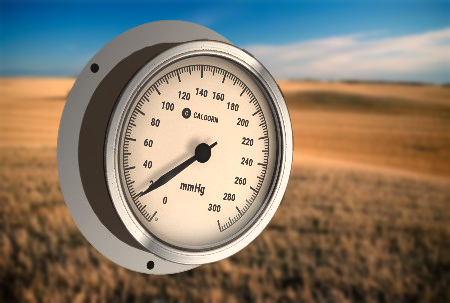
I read 20mmHg
